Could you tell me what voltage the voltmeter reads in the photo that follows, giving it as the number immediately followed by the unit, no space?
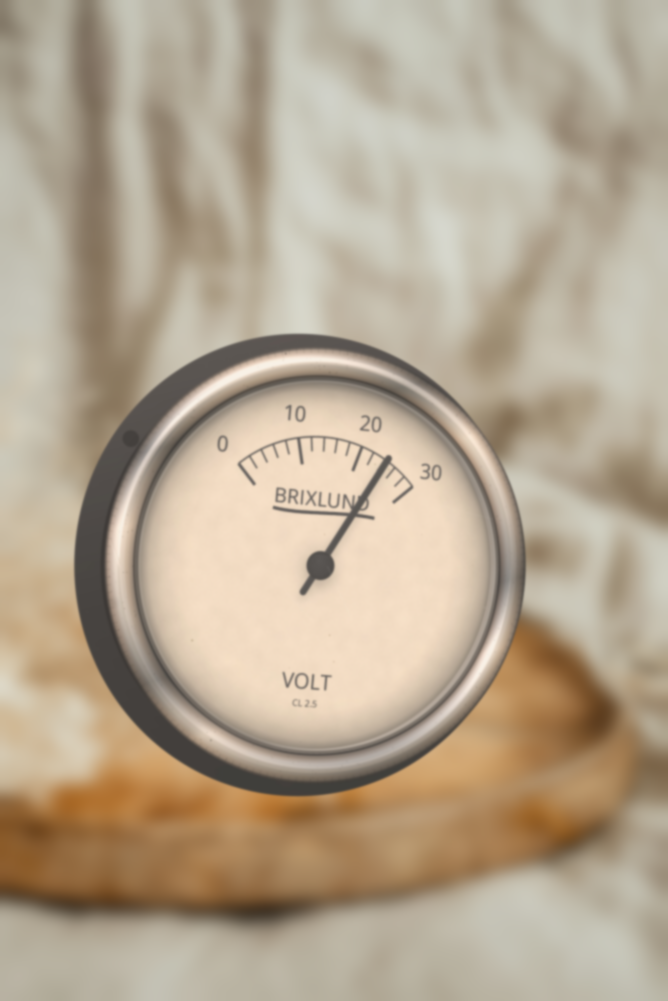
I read 24V
